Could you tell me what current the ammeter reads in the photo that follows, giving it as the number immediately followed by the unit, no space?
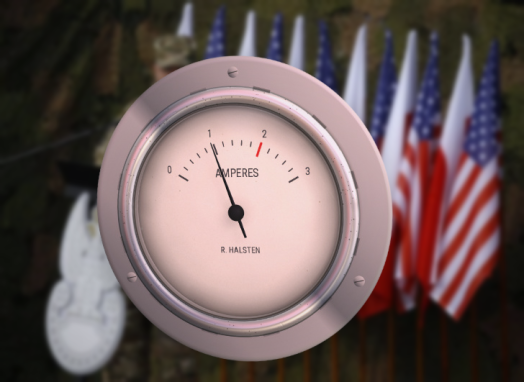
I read 1A
